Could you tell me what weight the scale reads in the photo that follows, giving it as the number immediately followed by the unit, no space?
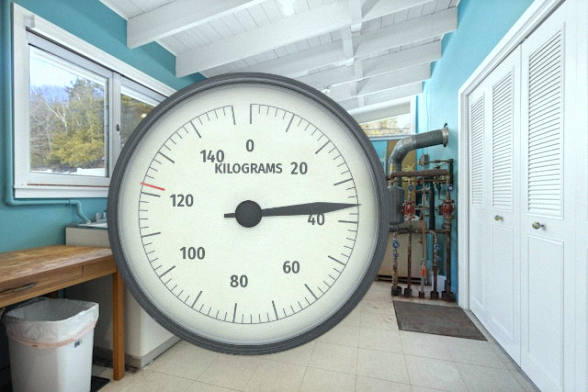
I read 36kg
